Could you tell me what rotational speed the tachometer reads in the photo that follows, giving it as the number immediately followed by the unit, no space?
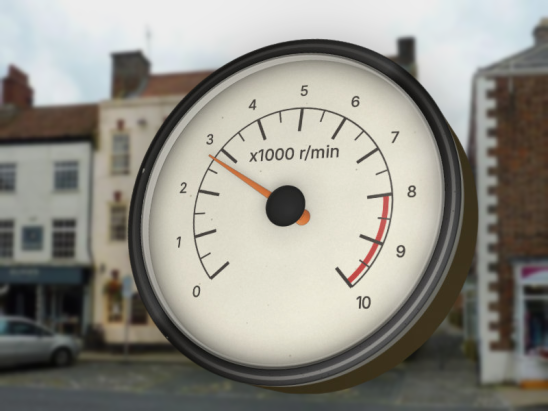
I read 2750rpm
